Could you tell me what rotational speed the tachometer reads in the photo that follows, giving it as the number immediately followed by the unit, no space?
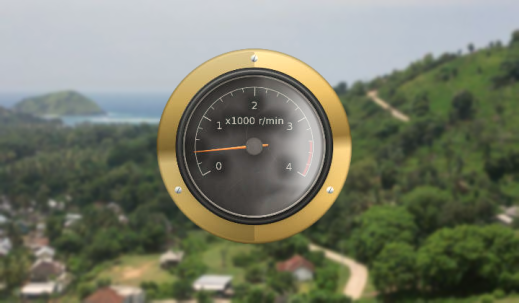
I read 400rpm
